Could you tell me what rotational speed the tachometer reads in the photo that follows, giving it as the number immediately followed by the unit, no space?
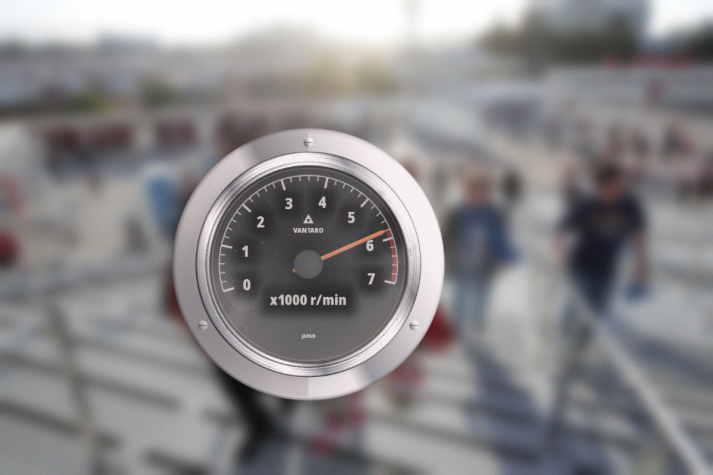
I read 5800rpm
